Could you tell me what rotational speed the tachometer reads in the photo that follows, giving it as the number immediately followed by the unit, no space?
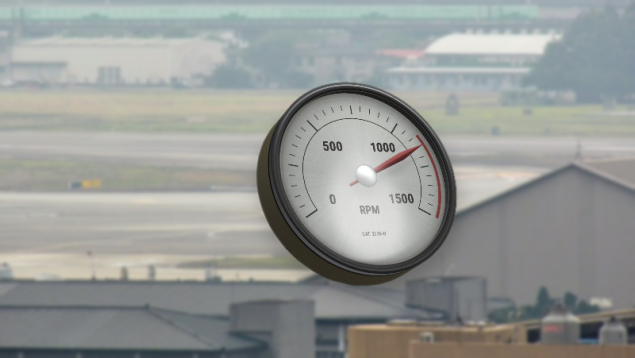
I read 1150rpm
